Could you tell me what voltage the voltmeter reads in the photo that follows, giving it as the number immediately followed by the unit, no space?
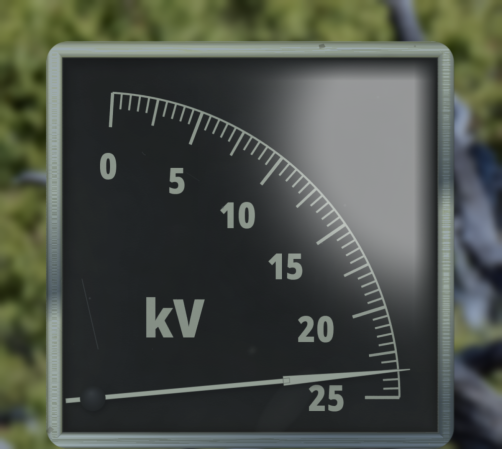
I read 23.5kV
